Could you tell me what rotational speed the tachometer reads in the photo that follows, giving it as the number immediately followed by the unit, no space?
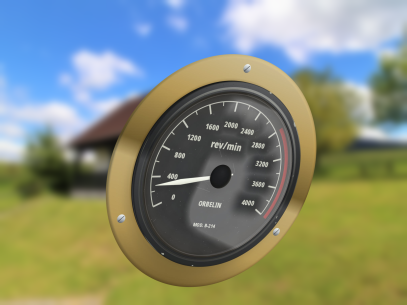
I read 300rpm
